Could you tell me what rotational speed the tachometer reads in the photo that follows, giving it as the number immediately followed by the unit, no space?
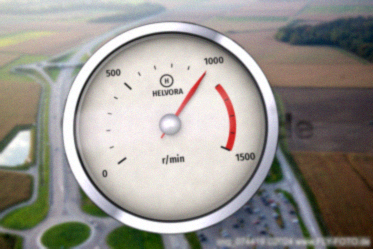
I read 1000rpm
